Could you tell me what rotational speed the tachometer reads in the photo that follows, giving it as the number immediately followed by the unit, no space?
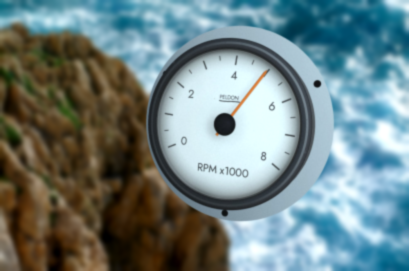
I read 5000rpm
